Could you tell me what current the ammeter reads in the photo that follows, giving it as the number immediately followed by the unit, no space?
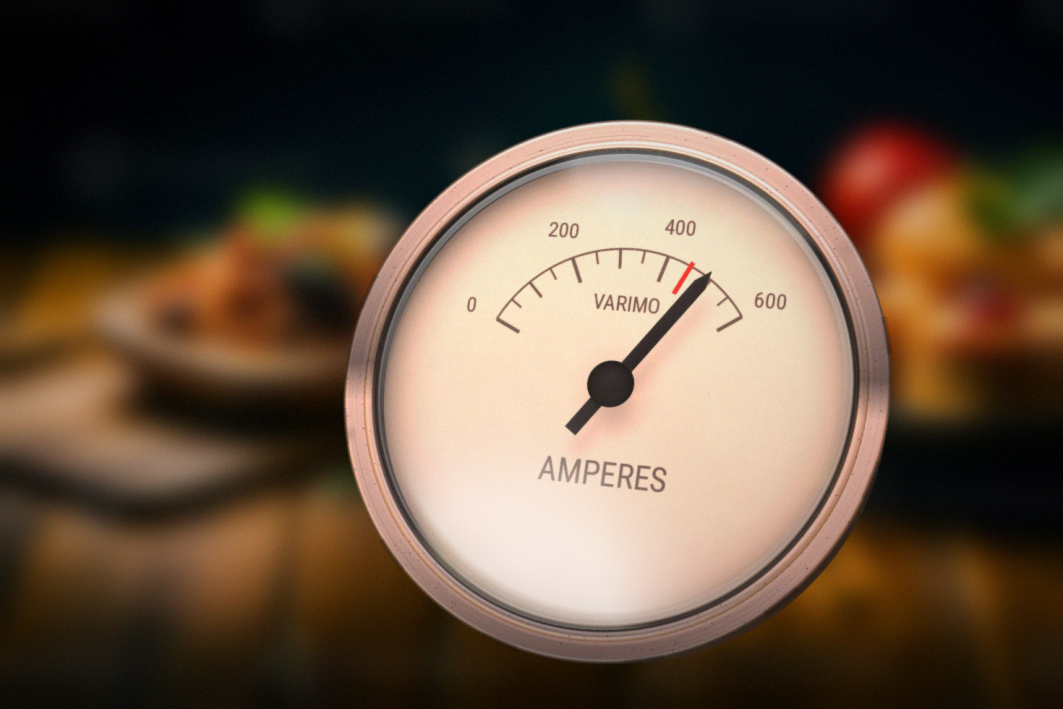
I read 500A
